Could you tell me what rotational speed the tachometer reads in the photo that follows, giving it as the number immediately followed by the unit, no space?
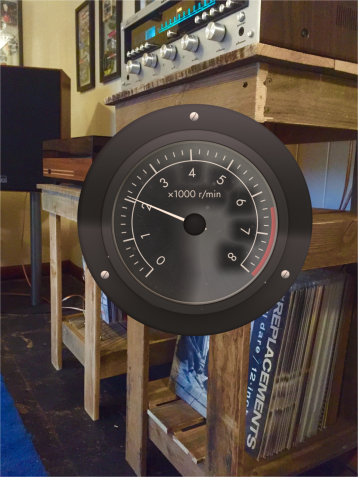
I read 2100rpm
